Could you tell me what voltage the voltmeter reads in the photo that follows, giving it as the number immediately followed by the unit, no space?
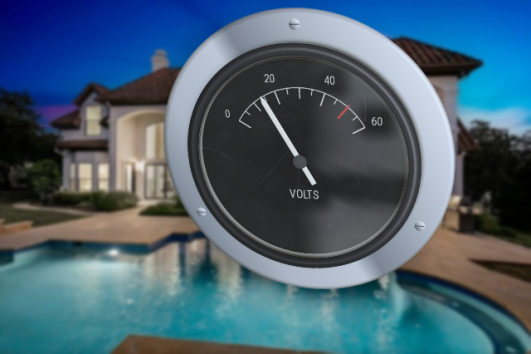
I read 15V
